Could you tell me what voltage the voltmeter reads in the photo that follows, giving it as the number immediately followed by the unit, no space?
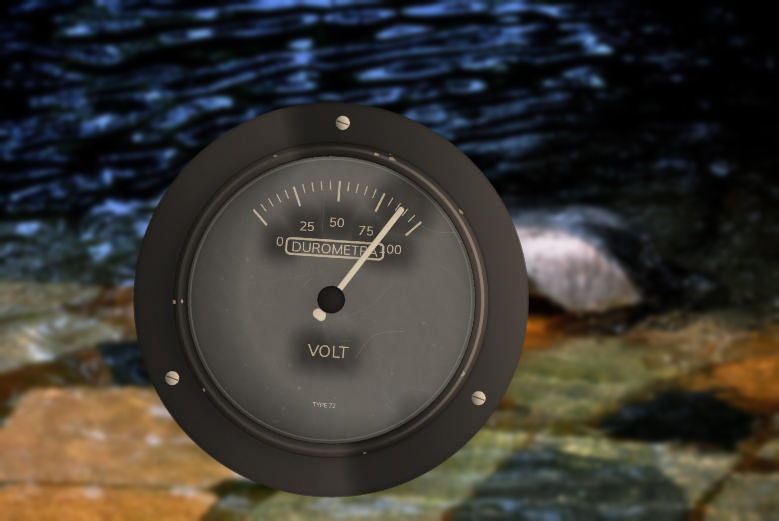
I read 87.5V
